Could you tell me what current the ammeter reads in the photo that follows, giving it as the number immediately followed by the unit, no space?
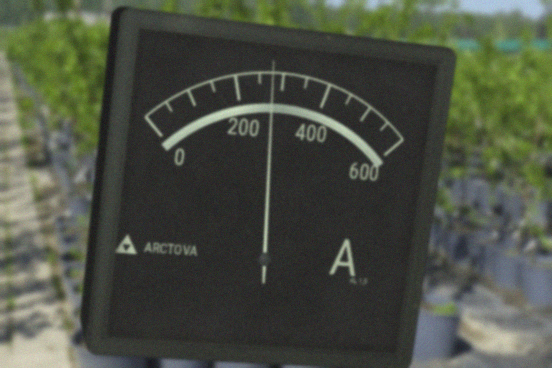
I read 275A
